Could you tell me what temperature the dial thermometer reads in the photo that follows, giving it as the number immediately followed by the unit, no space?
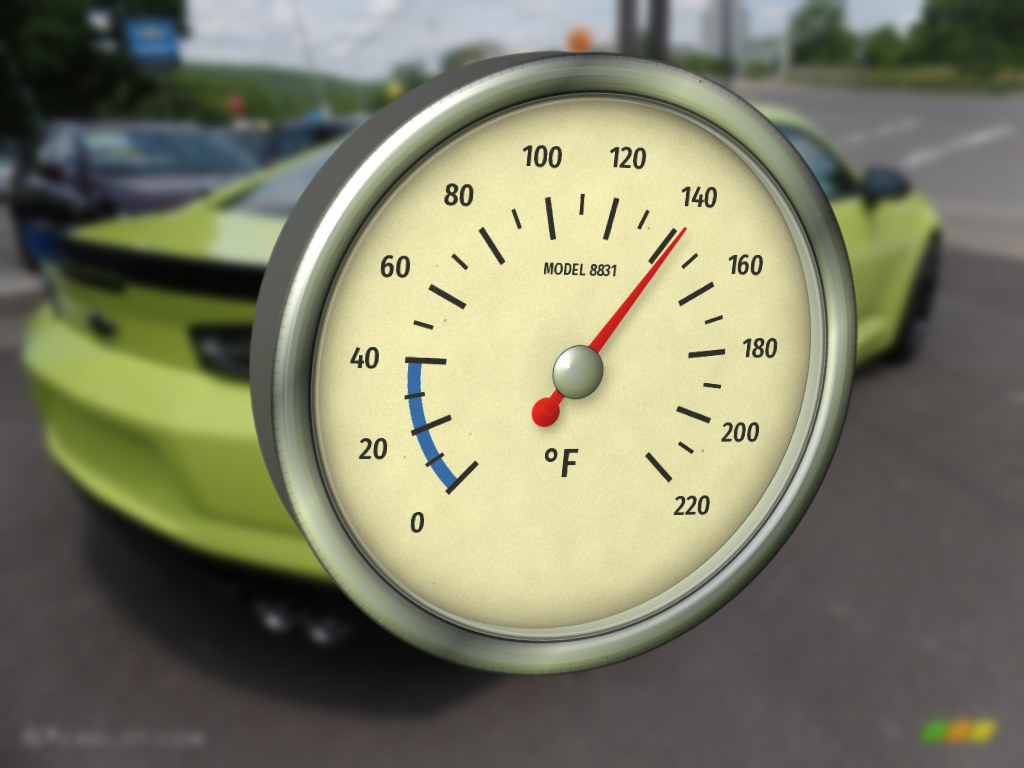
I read 140°F
